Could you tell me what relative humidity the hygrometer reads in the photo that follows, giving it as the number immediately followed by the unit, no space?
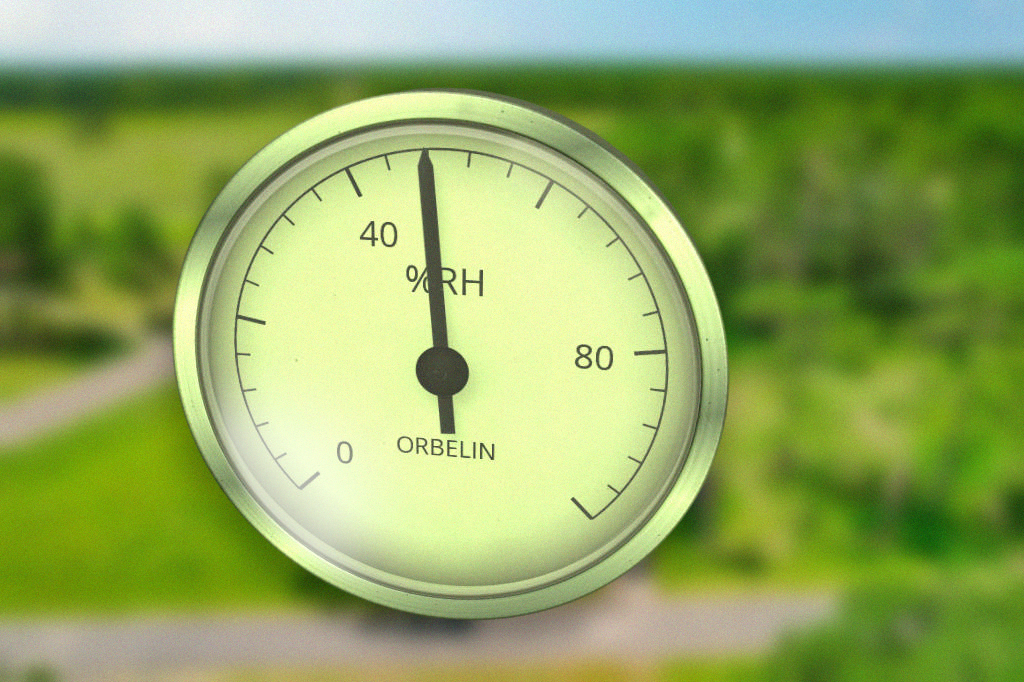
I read 48%
